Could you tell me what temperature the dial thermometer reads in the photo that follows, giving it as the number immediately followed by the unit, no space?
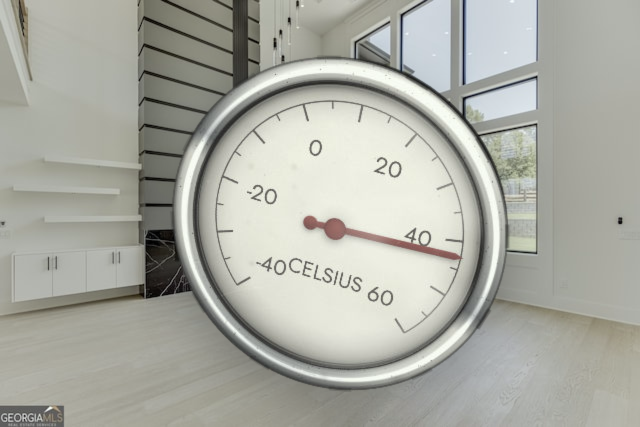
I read 42.5°C
